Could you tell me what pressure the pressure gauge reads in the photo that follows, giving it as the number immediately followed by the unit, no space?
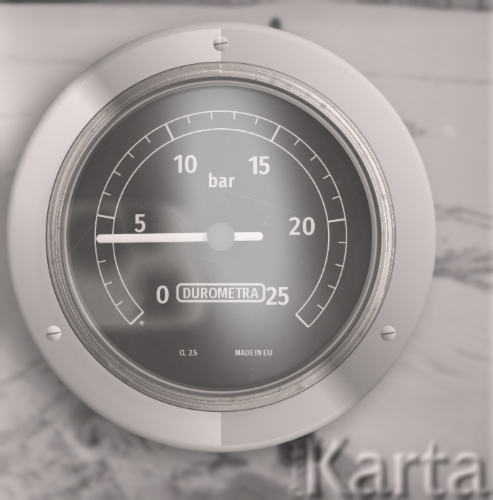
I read 4bar
